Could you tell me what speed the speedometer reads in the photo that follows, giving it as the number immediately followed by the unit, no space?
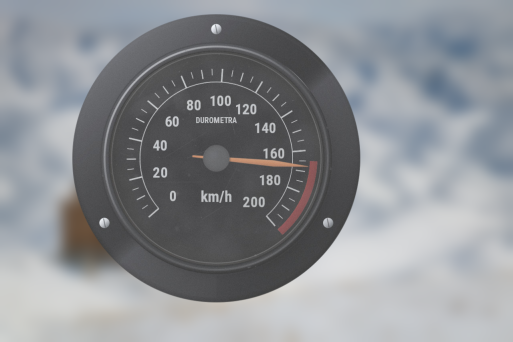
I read 167.5km/h
